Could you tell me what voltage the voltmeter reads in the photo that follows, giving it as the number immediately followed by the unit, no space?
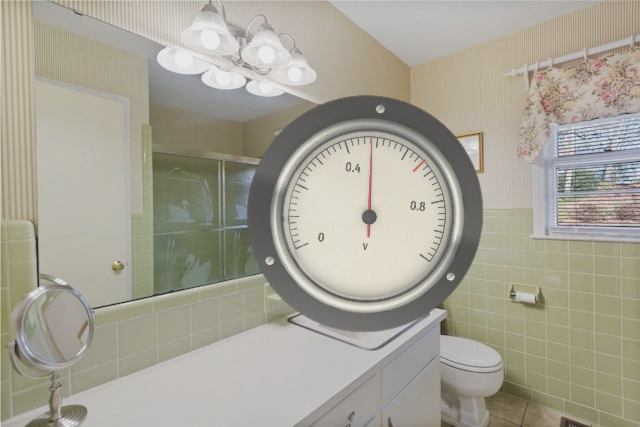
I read 0.48V
